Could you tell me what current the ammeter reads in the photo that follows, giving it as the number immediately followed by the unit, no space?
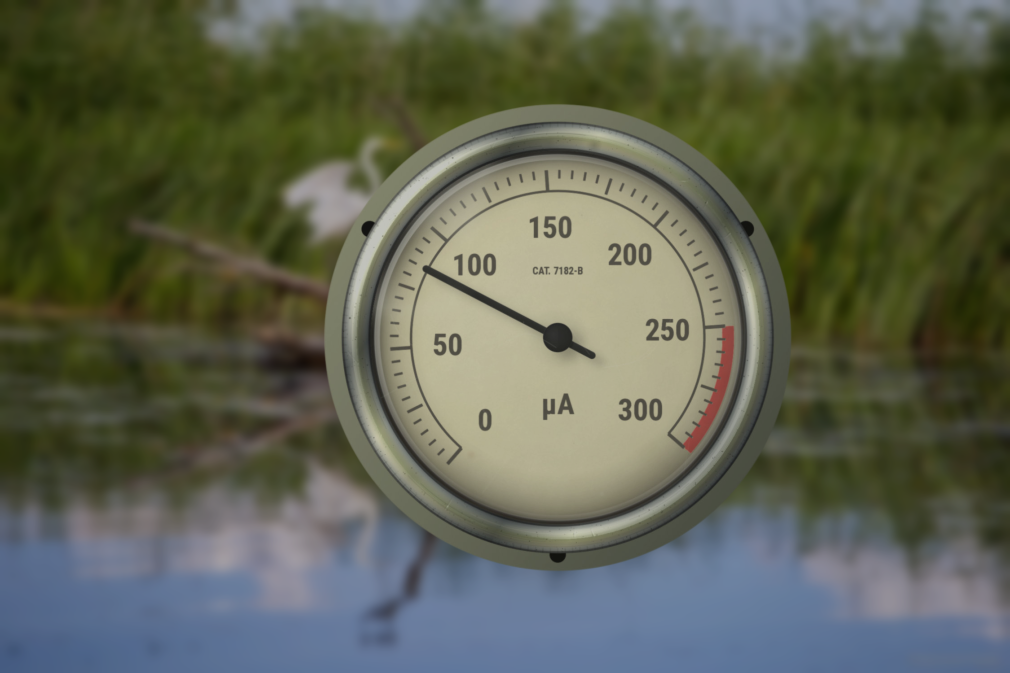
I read 85µA
